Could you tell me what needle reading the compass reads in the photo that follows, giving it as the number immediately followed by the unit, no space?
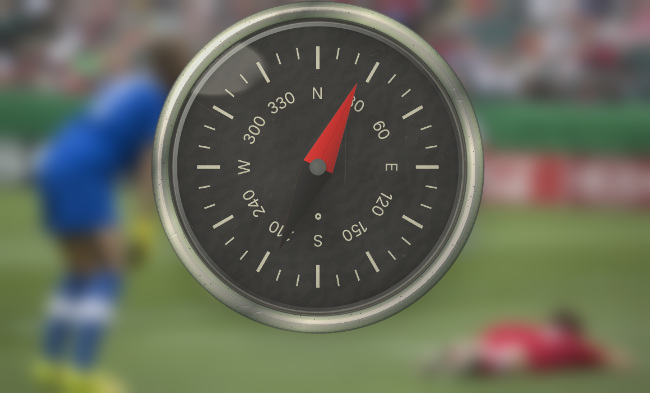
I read 25°
